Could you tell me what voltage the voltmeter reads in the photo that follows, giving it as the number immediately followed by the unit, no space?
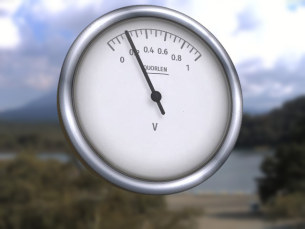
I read 0.2V
